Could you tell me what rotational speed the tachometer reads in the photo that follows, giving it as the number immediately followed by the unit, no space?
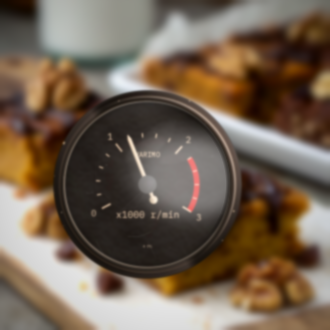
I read 1200rpm
